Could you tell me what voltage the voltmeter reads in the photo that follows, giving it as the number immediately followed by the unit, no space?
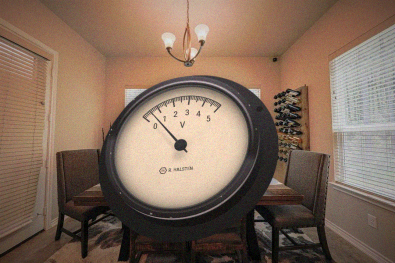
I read 0.5V
